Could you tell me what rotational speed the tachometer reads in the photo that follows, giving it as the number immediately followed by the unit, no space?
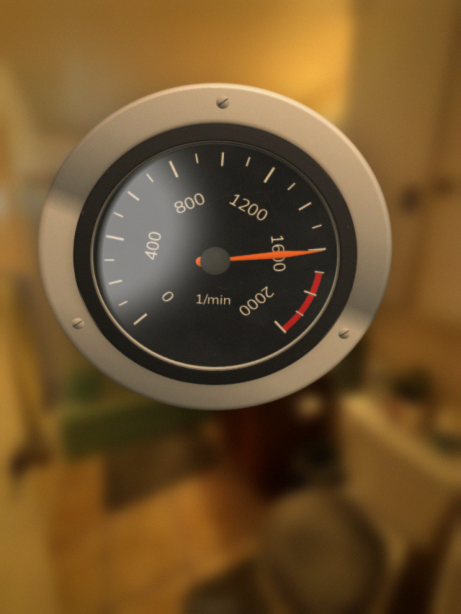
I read 1600rpm
